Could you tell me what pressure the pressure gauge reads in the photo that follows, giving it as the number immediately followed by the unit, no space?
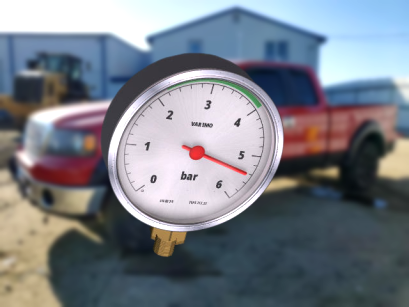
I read 5.4bar
